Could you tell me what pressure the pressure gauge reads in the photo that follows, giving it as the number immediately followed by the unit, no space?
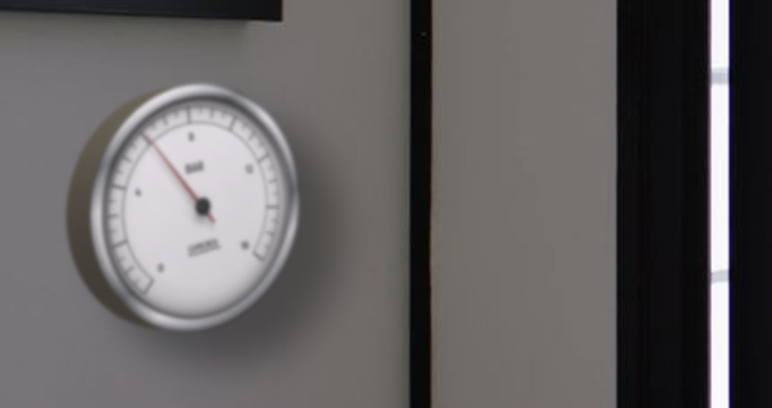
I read 6bar
